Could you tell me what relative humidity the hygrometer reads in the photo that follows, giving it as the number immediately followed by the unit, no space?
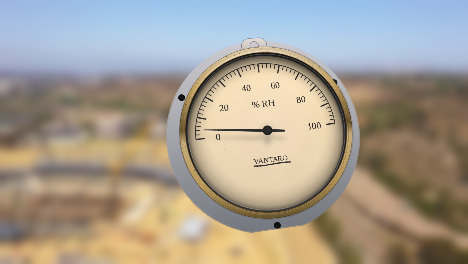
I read 4%
